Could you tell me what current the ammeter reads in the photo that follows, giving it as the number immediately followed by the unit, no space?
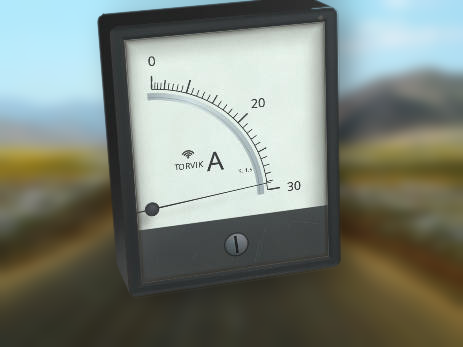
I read 29A
